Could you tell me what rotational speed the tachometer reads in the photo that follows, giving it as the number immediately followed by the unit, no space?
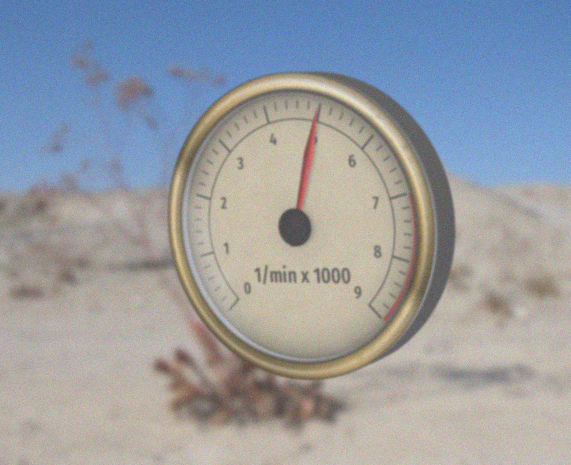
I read 5000rpm
